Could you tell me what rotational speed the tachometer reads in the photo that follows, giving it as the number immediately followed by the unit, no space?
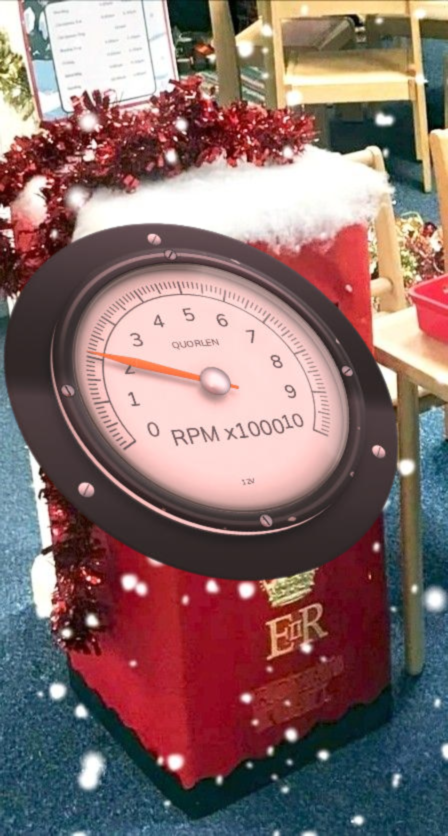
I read 2000rpm
